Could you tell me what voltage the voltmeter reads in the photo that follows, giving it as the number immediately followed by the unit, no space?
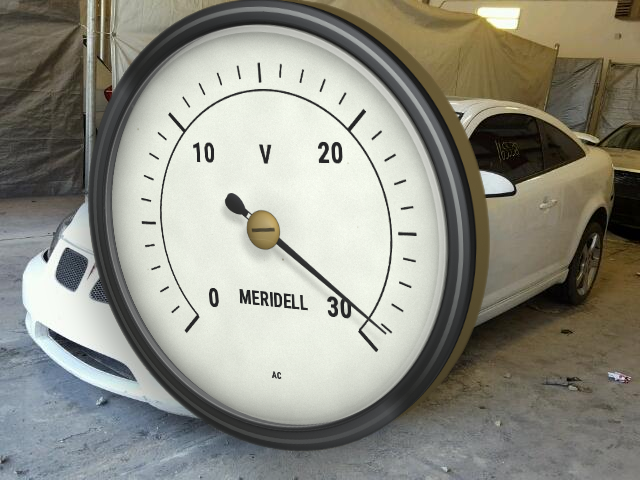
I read 29V
